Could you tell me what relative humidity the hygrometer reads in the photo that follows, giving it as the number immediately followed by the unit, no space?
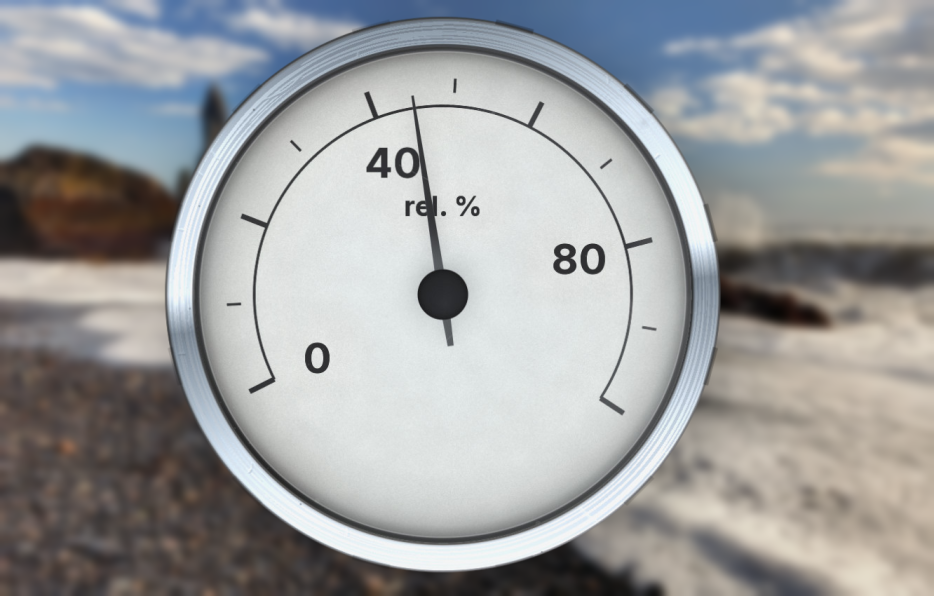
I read 45%
